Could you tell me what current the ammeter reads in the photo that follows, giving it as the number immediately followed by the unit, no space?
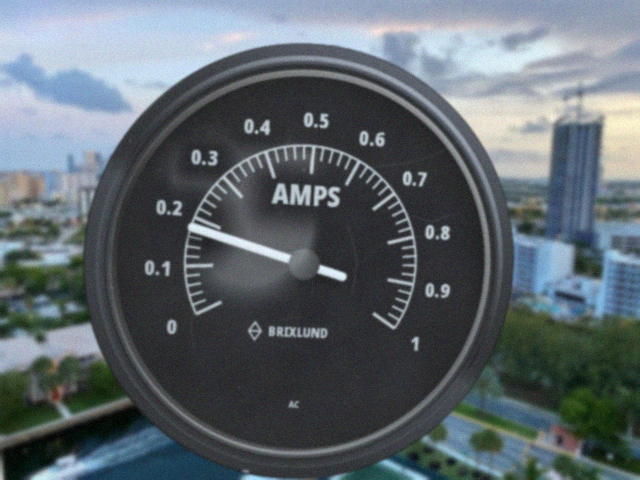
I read 0.18A
